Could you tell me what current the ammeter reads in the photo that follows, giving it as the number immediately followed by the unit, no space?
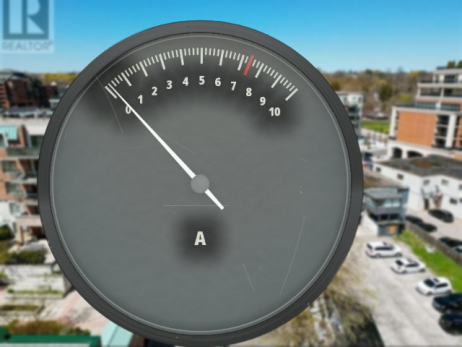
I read 0.2A
